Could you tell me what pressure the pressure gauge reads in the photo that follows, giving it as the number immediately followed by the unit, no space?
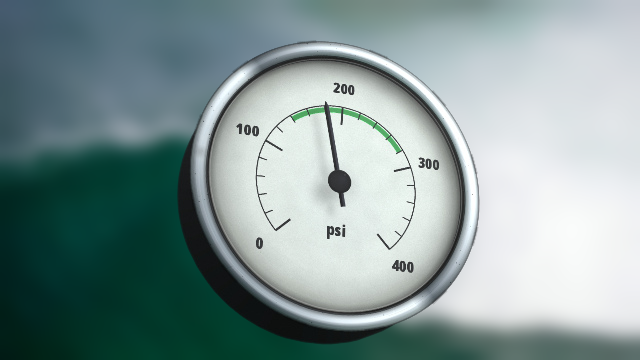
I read 180psi
